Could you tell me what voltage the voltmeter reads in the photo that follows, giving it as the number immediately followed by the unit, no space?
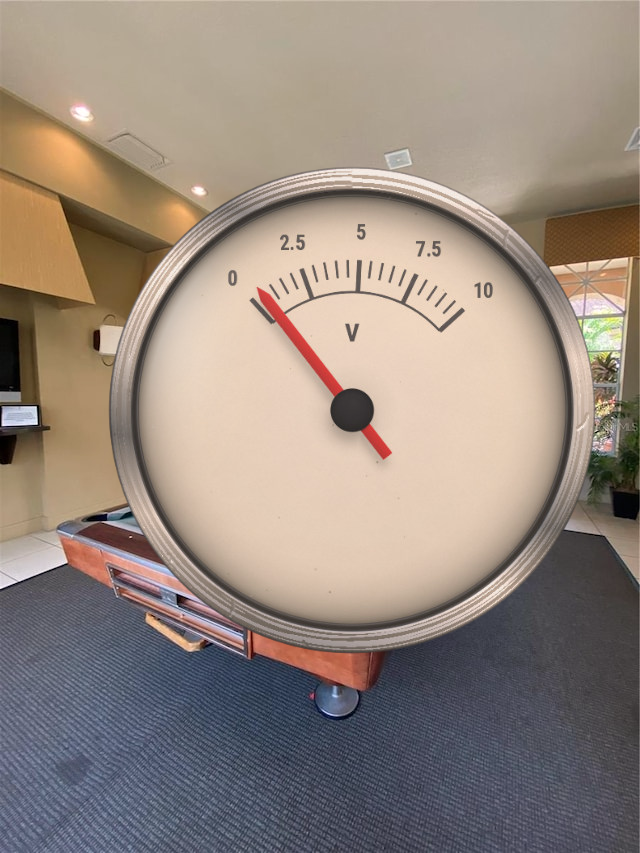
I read 0.5V
